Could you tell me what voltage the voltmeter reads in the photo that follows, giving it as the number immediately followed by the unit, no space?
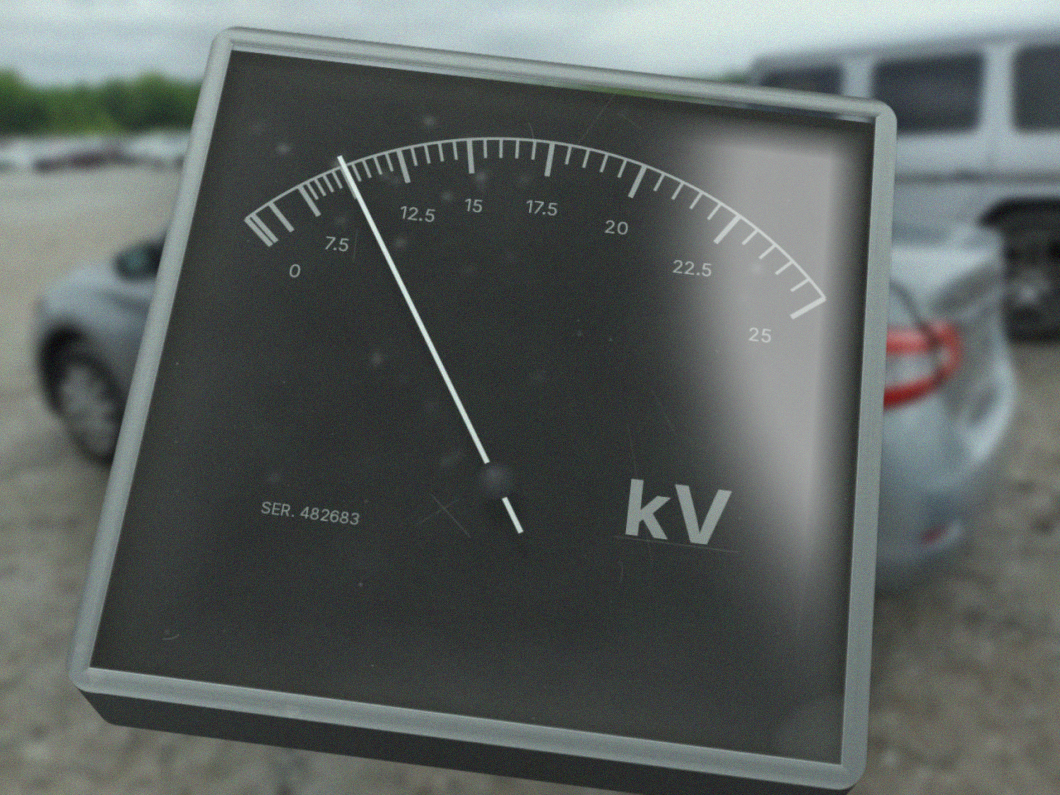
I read 10kV
